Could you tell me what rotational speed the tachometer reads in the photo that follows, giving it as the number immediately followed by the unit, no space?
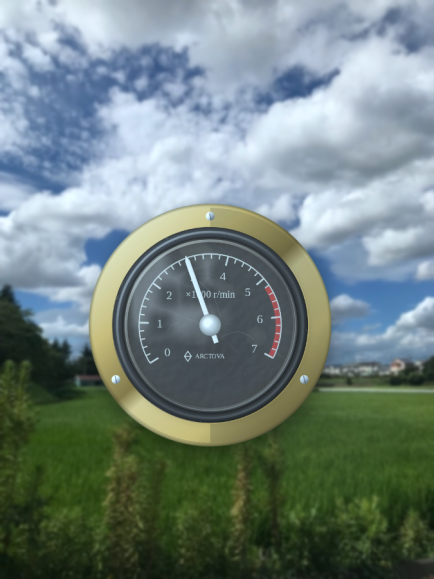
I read 3000rpm
